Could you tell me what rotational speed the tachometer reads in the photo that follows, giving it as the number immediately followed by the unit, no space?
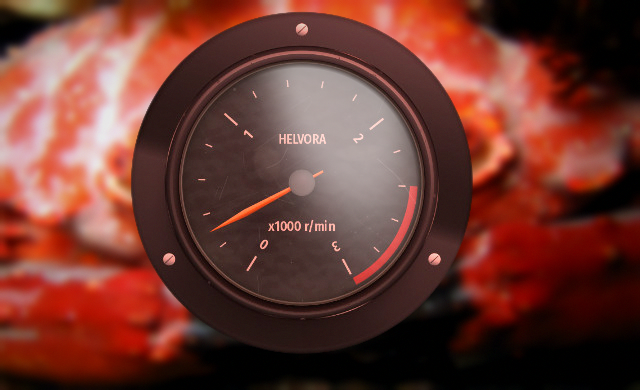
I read 300rpm
